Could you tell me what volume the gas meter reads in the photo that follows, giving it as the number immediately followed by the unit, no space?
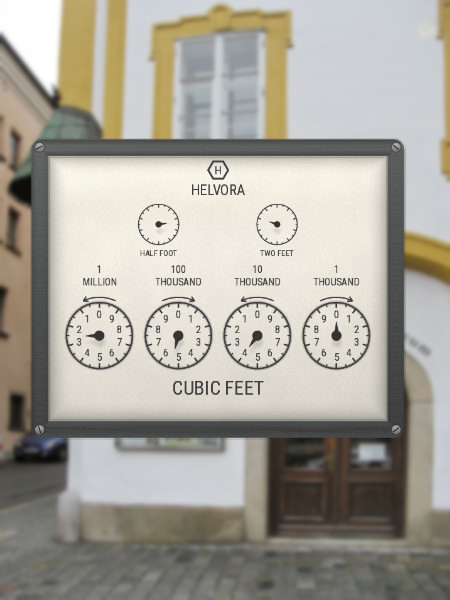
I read 254000ft³
